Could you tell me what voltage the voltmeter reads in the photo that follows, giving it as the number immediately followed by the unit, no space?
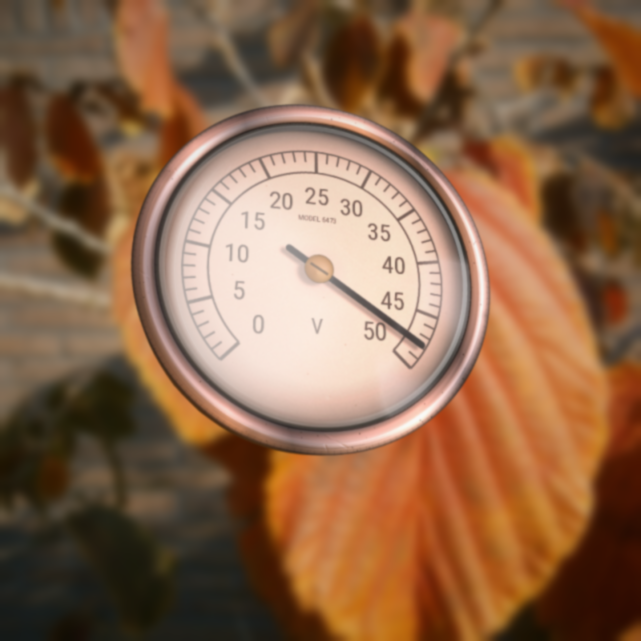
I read 48V
